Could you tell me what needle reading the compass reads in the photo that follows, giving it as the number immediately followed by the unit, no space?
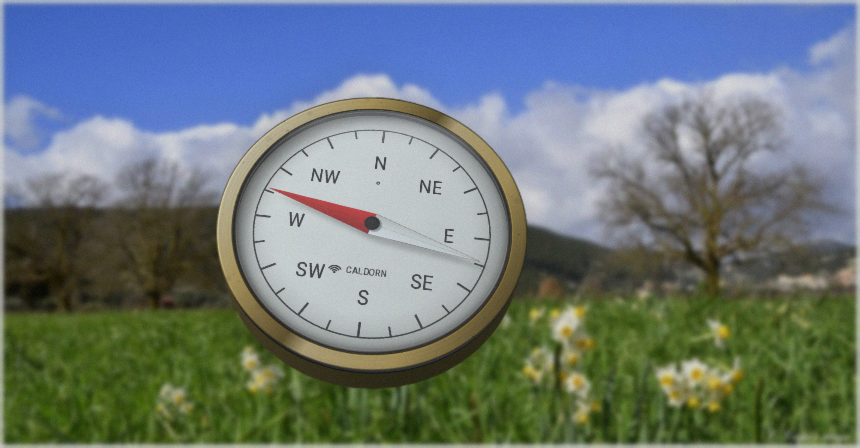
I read 285°
